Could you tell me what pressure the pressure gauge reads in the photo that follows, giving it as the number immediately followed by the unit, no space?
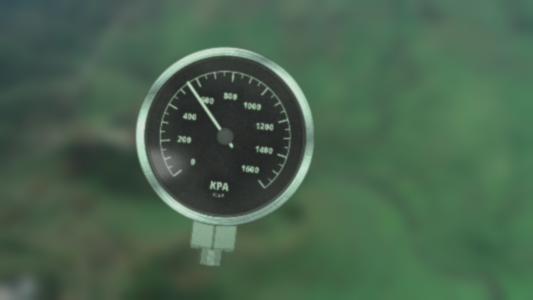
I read 550kPa
